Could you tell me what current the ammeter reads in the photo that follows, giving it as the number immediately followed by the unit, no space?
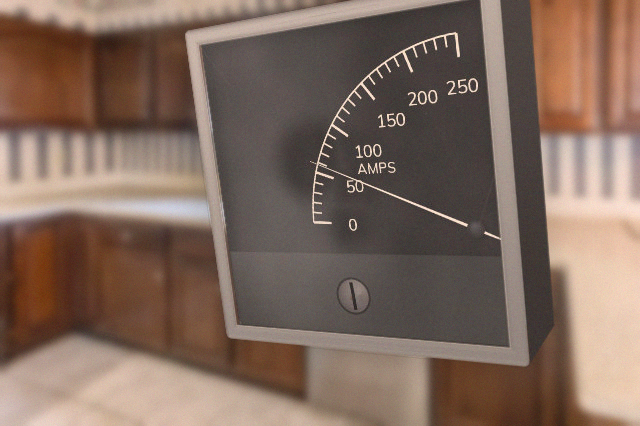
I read 60A
